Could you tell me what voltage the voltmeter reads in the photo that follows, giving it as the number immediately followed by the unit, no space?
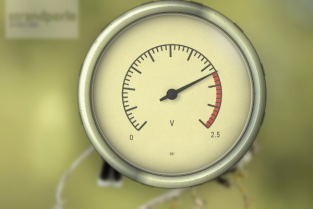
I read 1.85V
